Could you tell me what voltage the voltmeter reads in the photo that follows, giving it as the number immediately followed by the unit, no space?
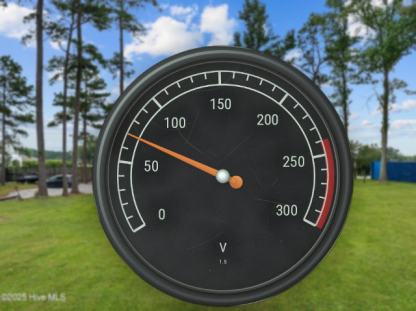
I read 70V
